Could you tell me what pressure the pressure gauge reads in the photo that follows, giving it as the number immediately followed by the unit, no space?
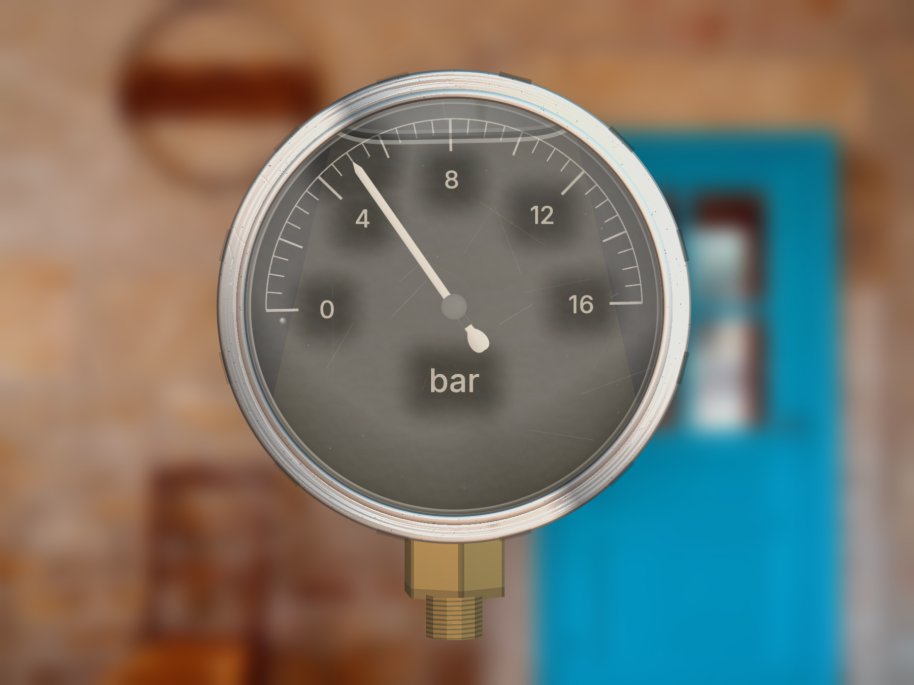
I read 5bar
